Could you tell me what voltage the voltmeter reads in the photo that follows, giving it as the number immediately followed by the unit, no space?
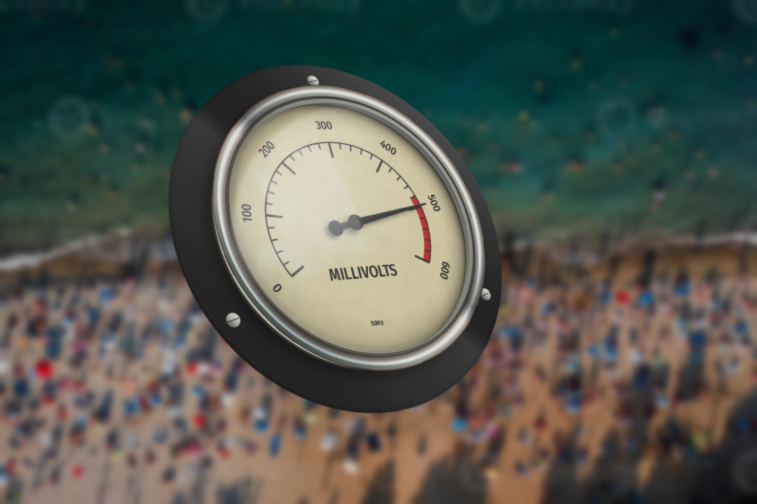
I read 500mV
